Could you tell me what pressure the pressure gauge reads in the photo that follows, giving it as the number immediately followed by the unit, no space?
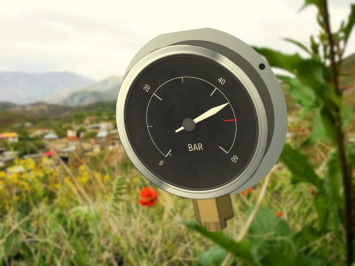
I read 45bar
